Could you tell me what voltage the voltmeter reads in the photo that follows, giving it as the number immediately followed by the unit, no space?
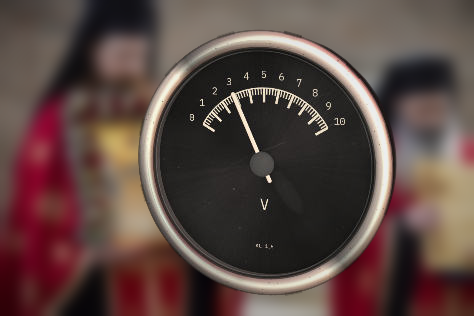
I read 3V
